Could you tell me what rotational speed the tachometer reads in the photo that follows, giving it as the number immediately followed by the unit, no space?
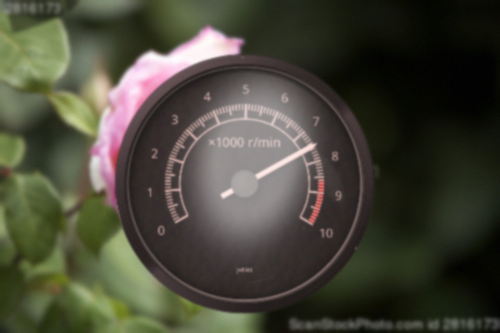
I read 7500rpm
